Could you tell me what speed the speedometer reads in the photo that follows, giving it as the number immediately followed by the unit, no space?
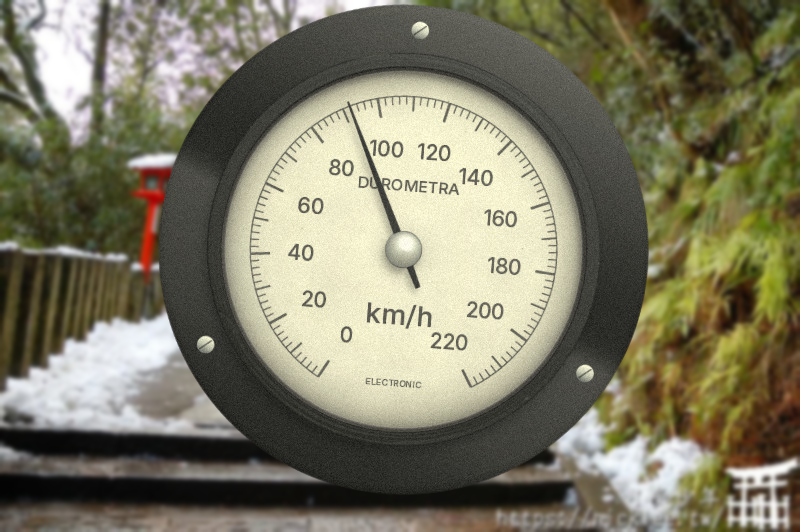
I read 92km/h
